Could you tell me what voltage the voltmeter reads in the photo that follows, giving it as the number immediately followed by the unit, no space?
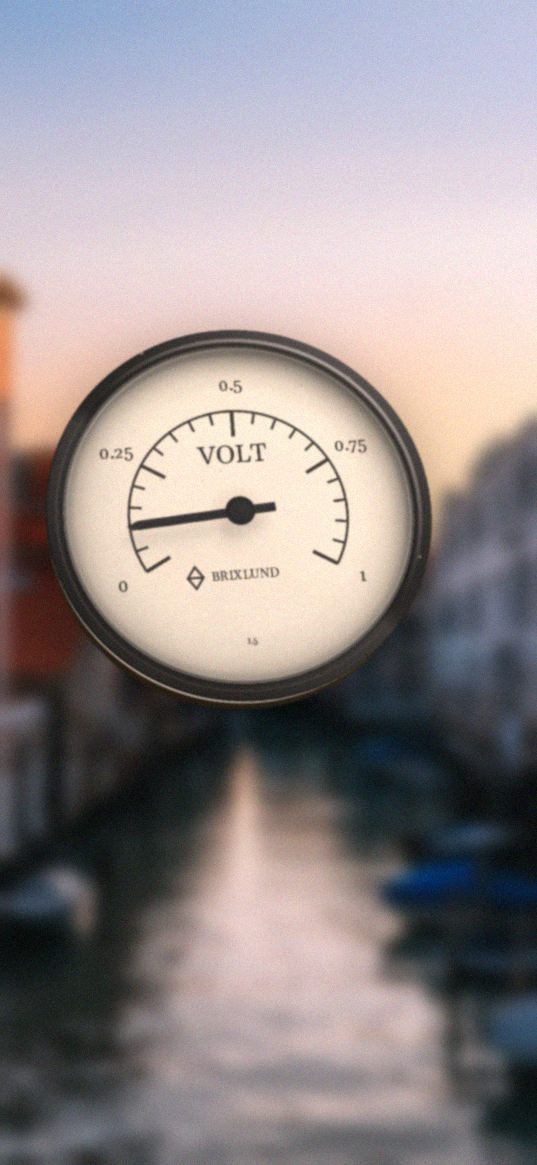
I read 0.1V
